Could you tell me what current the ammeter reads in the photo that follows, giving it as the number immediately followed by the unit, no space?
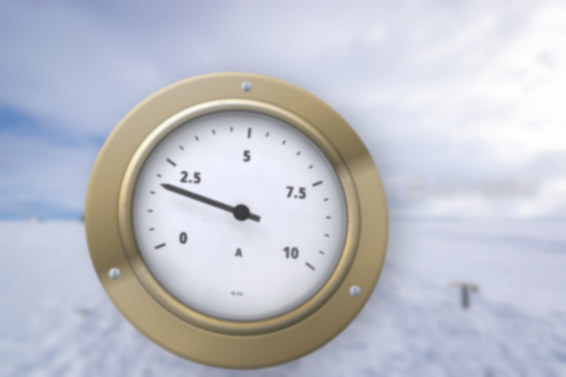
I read 1.75A
